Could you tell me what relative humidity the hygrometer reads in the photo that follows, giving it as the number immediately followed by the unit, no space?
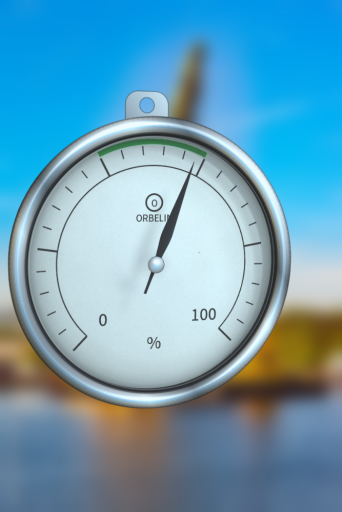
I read 58%
